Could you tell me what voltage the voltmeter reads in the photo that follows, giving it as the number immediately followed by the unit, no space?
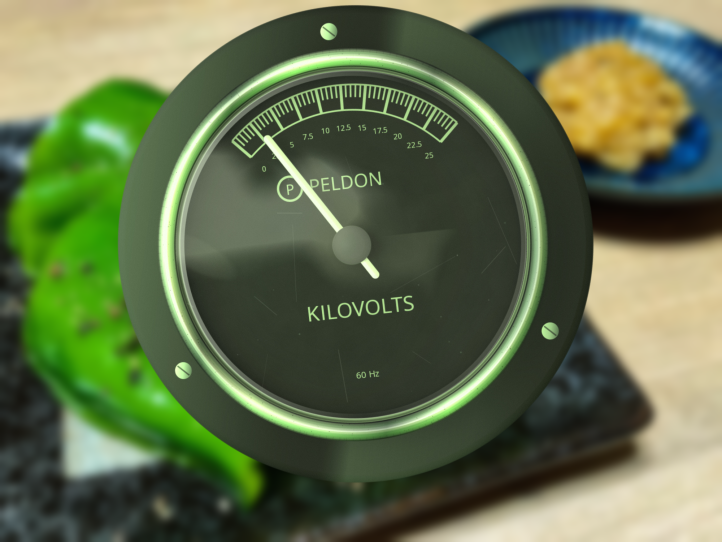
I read 3kV
